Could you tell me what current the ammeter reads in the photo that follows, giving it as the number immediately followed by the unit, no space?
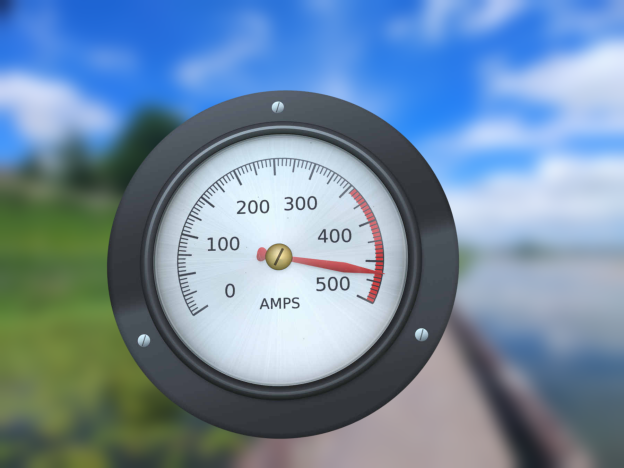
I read 465A
